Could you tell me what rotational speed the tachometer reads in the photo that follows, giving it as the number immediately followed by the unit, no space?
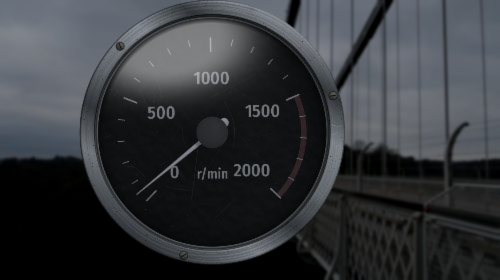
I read 50rpm
